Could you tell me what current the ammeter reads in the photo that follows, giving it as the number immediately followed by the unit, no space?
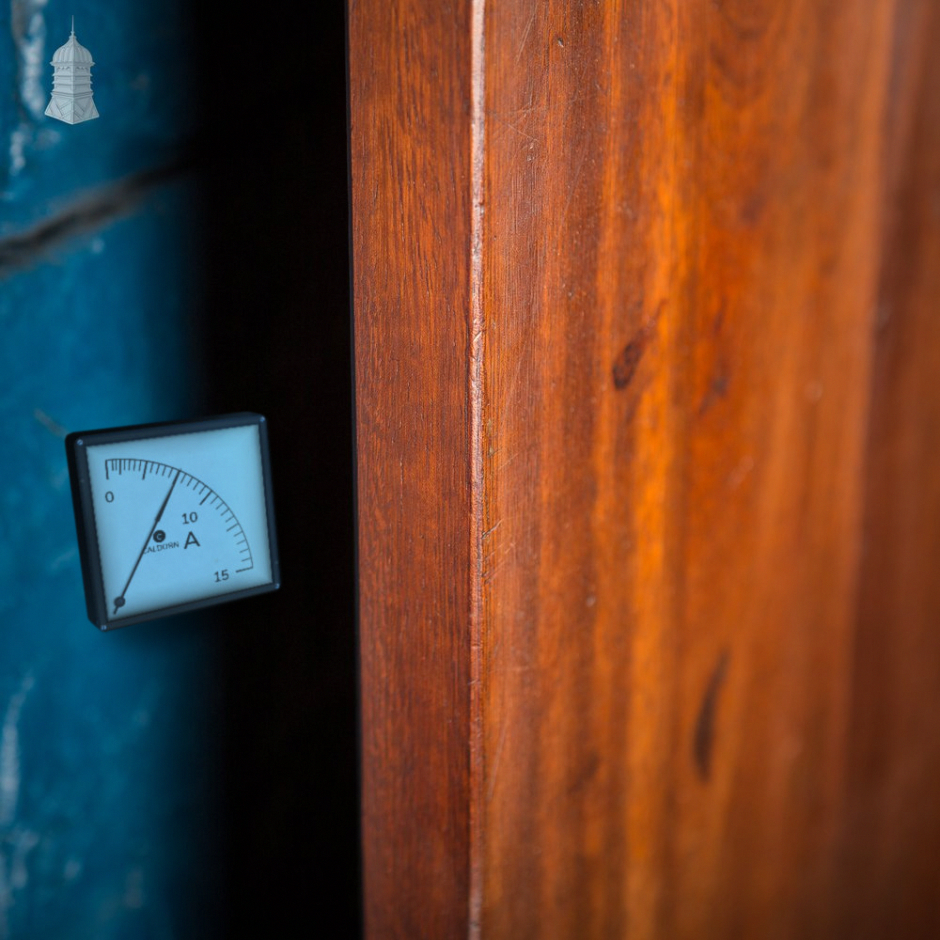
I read 7.5A
